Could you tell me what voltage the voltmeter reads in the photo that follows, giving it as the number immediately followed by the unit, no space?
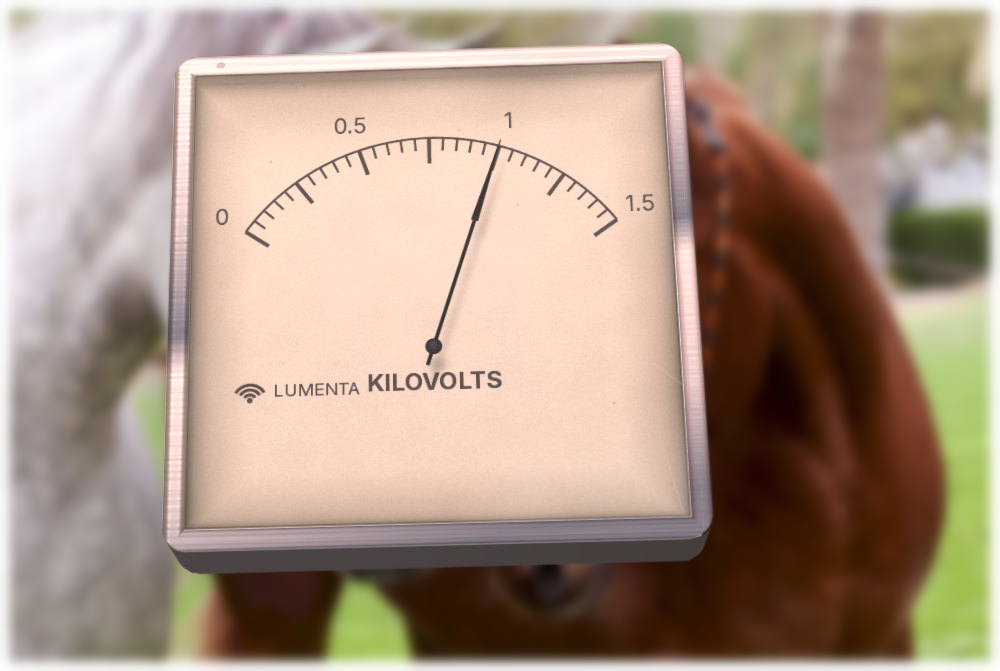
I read 1kV
